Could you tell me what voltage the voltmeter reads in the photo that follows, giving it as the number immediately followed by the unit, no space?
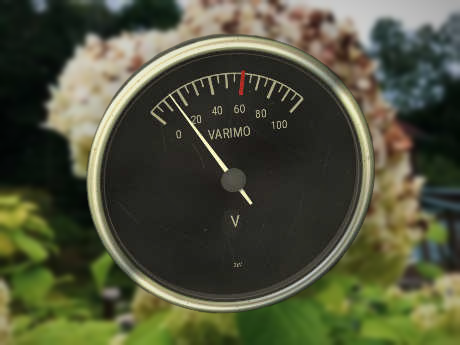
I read 15V
